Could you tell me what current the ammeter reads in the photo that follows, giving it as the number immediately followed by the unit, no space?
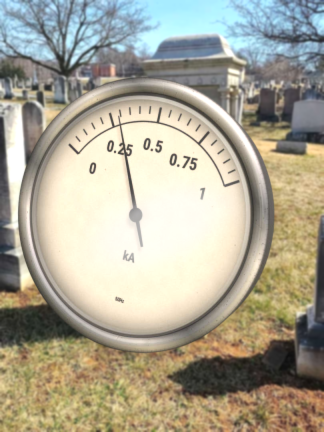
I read 0.3kA
